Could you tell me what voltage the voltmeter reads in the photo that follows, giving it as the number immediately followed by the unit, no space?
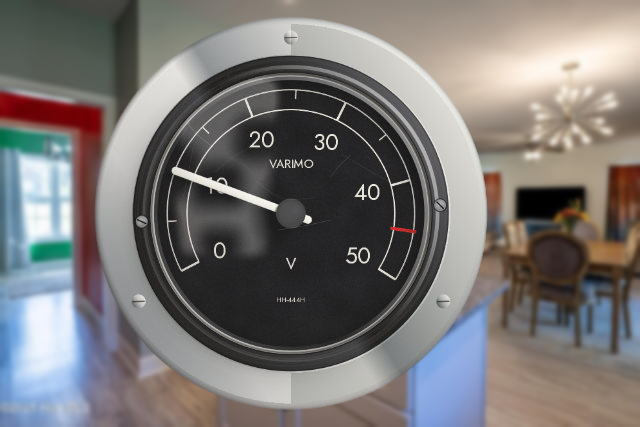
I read 10V
